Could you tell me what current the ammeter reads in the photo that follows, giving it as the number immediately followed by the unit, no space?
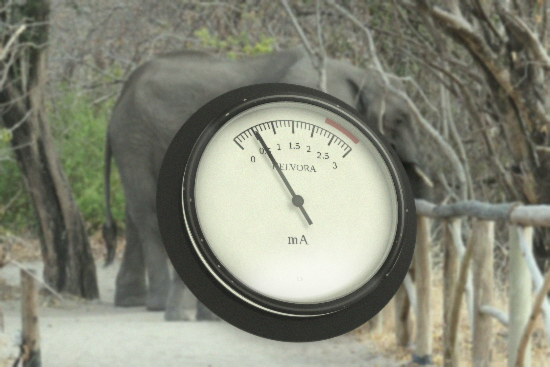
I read 0.5mA
